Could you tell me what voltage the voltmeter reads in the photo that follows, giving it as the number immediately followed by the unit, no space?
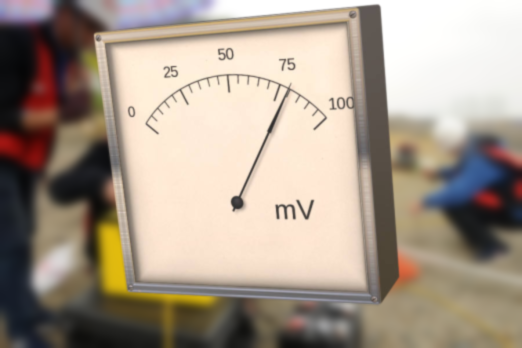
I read 80mV
